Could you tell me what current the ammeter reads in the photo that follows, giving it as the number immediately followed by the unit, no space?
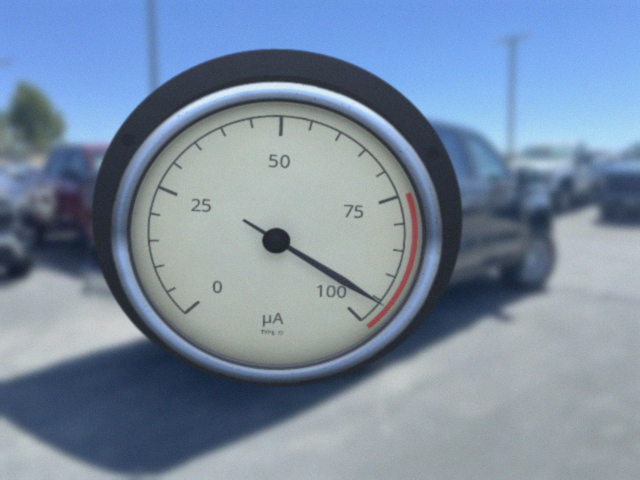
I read 95µA
